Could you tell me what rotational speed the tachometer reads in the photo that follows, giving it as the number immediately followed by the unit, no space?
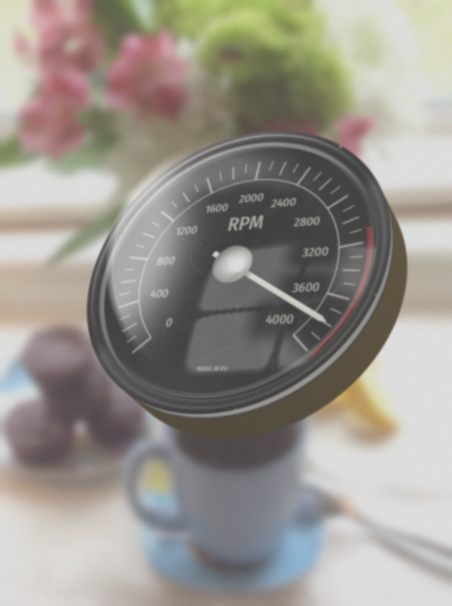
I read 3800rpm
